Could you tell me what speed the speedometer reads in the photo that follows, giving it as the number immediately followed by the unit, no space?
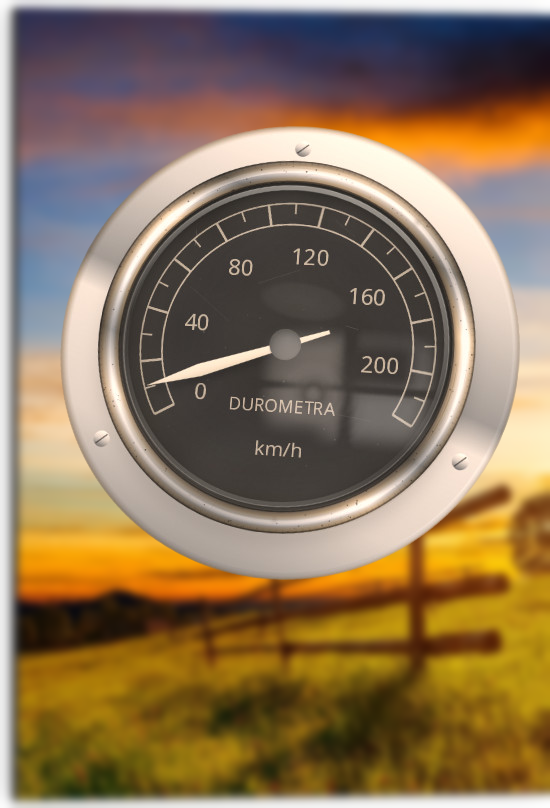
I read 10km/h
